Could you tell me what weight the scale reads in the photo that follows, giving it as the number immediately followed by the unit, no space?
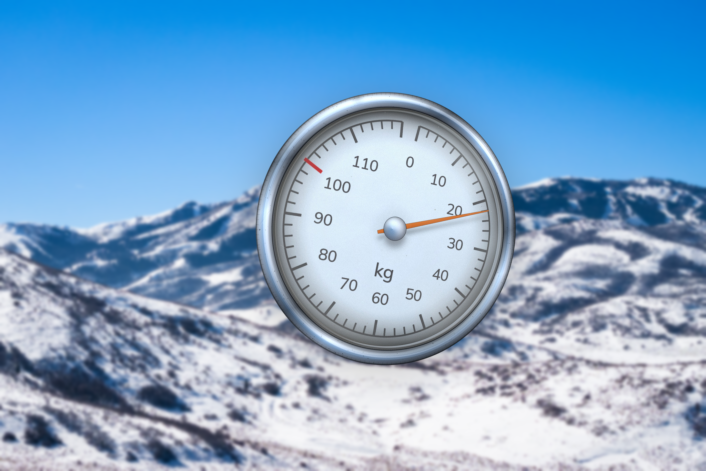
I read 22kg
